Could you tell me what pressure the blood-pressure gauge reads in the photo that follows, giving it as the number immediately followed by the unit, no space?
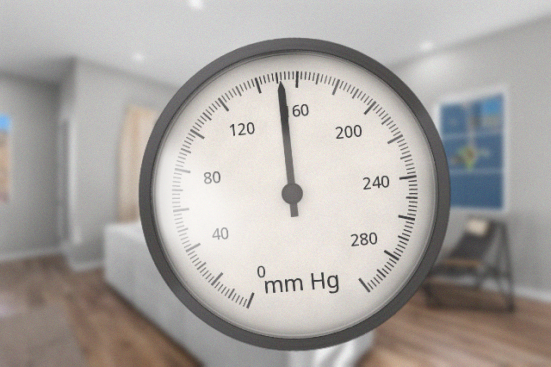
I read 152mmHg
